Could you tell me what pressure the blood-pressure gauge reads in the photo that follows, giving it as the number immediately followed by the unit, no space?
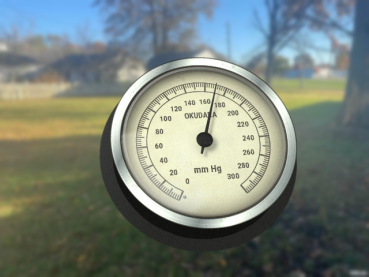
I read 170mmHg
